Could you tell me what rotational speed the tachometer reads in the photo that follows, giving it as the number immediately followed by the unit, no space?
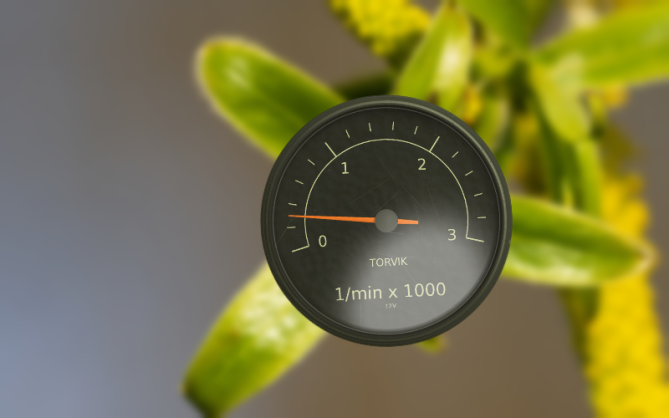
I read 300rpm
